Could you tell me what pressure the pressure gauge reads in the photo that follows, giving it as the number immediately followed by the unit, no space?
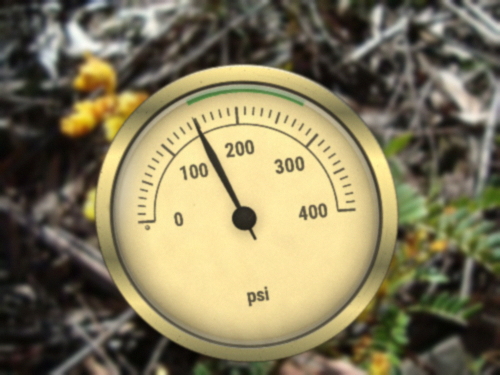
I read 150psi
